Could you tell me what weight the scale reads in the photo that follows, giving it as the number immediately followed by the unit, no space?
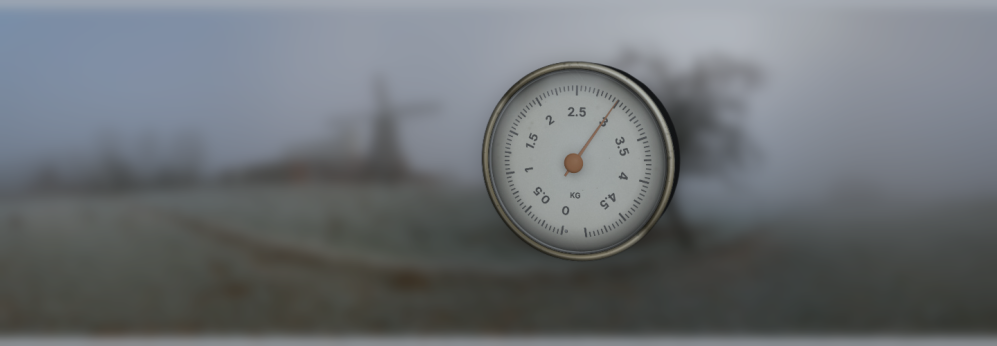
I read 3kg
